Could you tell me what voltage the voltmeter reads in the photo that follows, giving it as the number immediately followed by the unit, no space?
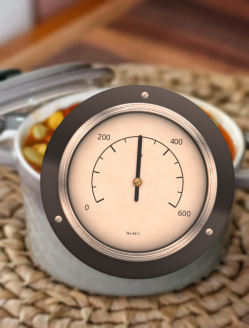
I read 300V
